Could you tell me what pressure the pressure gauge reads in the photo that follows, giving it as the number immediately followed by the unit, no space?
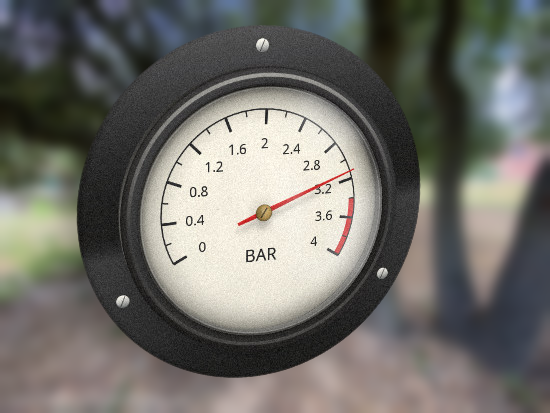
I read 3.1bar
